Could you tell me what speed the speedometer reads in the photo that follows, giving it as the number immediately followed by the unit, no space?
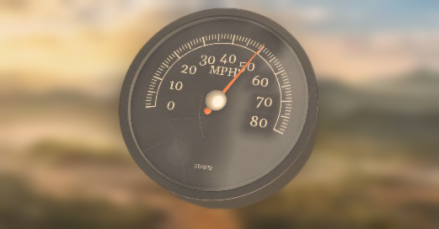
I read 50mph
